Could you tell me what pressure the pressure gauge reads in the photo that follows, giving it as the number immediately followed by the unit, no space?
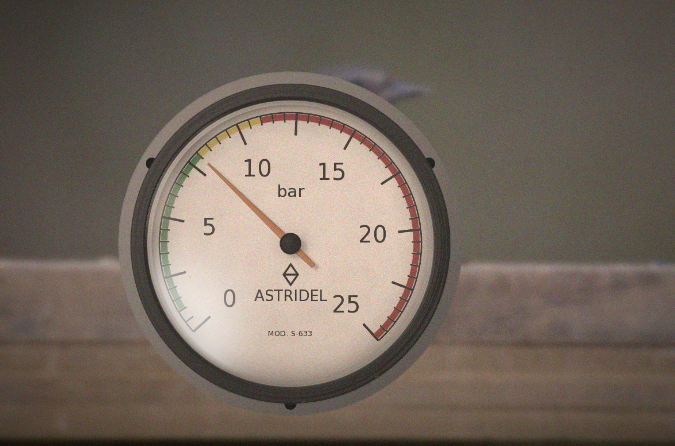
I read 8bar
